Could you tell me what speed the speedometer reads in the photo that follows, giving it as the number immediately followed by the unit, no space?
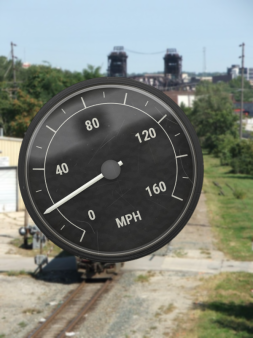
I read 20mph
